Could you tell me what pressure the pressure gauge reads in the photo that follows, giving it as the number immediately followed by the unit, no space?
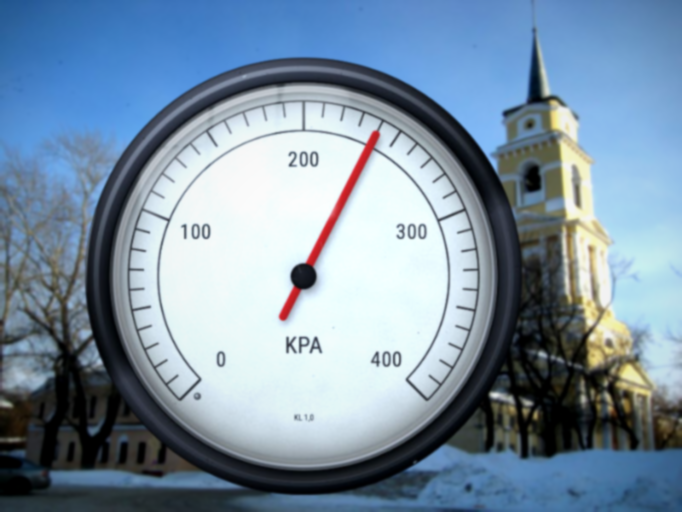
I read 240kPa
